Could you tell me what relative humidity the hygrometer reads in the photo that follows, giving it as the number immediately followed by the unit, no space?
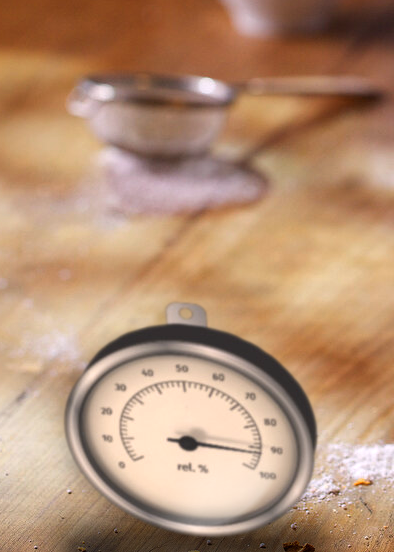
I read 90%
